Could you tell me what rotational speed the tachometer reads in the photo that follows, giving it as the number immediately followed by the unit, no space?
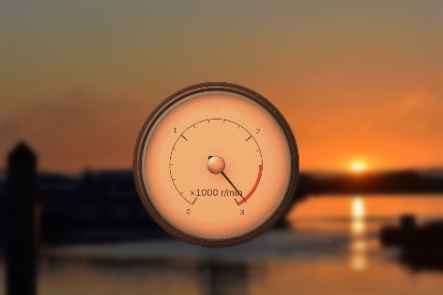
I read 2900rpm
